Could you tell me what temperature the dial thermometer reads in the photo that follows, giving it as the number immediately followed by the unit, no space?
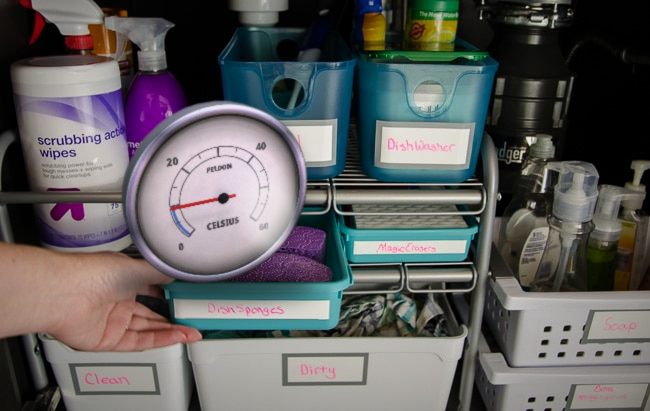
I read 10°C
